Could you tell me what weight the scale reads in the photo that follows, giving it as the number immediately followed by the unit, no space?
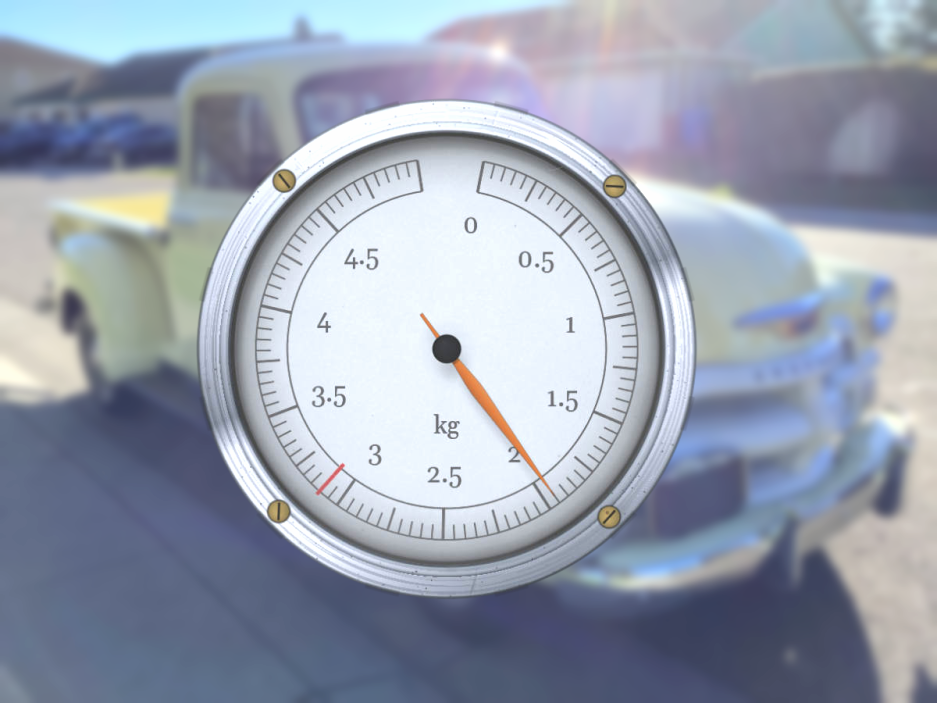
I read 1.95kg
